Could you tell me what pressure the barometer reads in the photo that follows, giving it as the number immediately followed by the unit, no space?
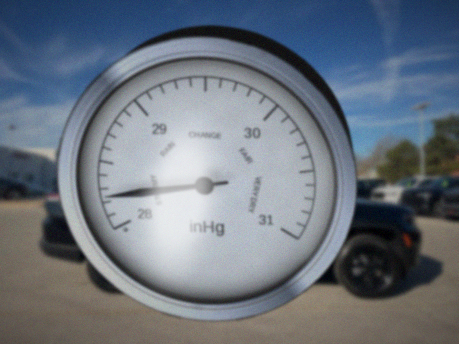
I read 28.25inHg
